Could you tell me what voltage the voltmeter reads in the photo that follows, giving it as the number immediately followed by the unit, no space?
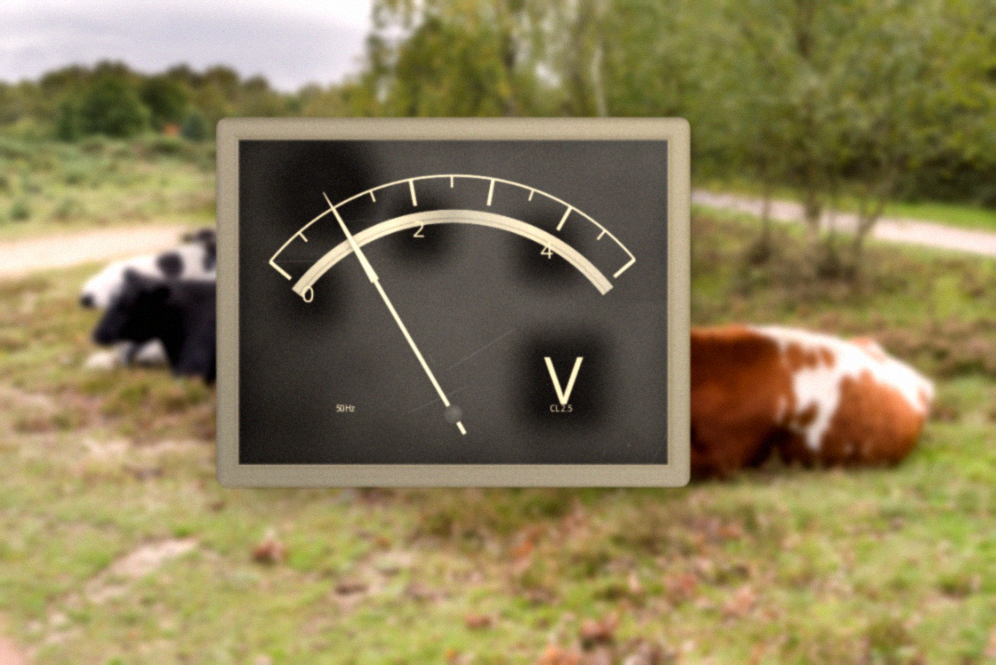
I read 1V
